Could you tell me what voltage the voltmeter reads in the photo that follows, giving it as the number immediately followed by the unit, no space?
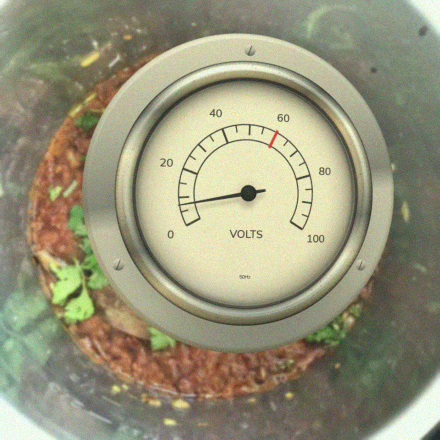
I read 7.5V
